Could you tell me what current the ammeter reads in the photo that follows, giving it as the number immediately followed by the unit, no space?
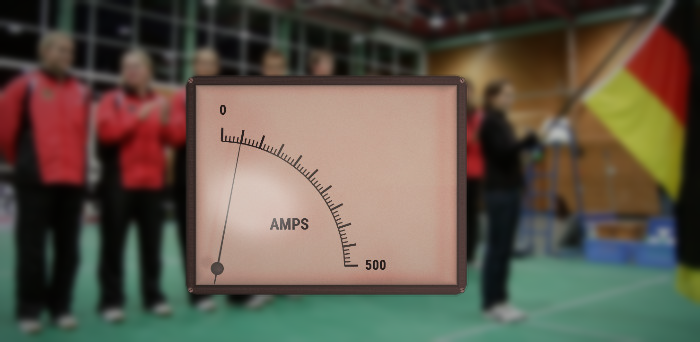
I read 50A
